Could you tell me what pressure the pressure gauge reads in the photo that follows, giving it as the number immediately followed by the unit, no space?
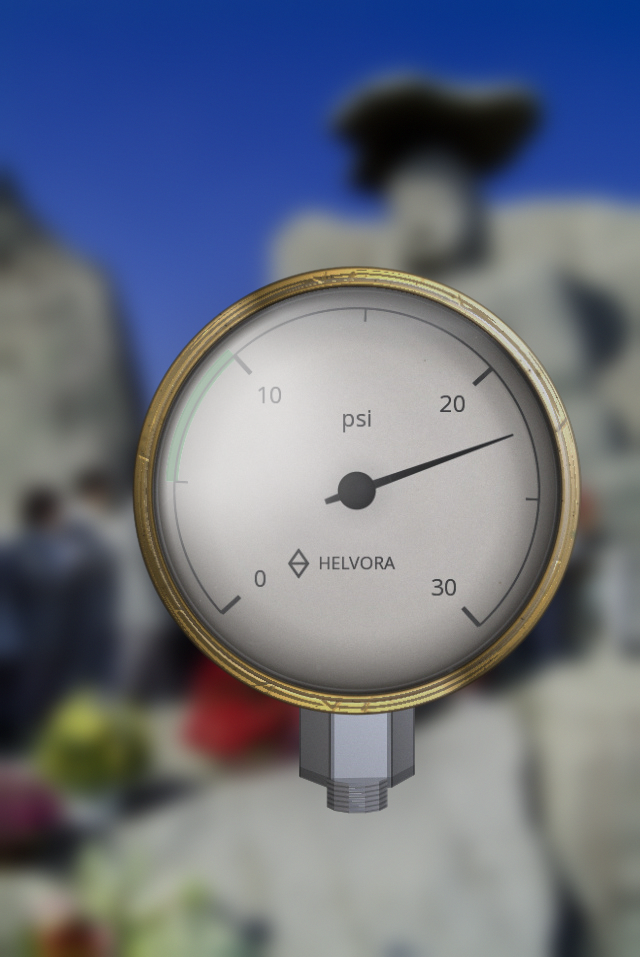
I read 22.5psi
